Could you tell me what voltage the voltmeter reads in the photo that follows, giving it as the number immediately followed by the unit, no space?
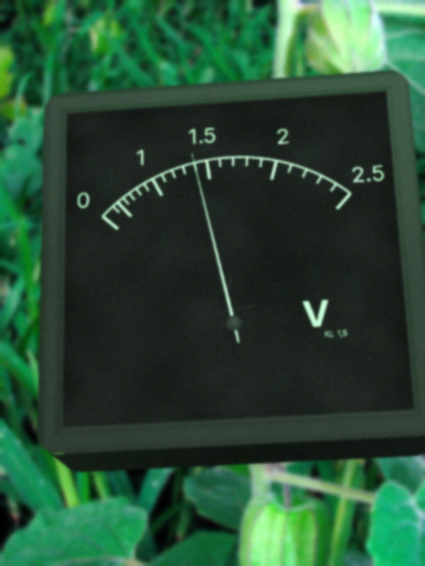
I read 1.4V
